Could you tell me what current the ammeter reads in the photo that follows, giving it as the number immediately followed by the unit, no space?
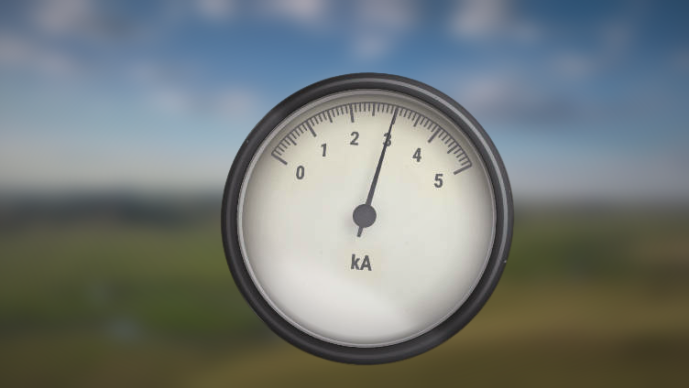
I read 3kA
